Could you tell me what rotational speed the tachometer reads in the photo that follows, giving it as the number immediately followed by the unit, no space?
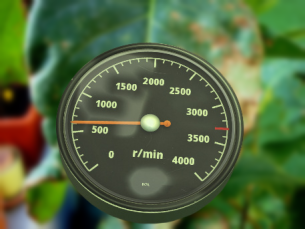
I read 600rpm
